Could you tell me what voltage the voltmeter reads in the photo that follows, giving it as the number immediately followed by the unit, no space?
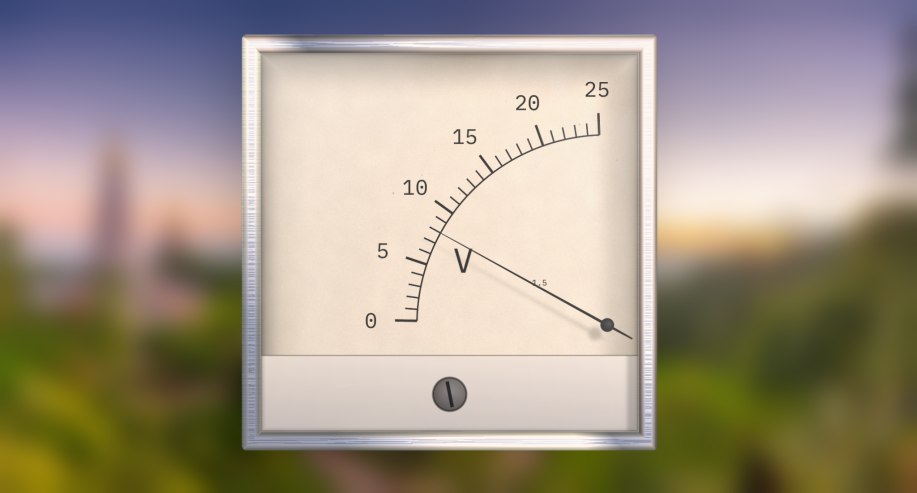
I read 8V
